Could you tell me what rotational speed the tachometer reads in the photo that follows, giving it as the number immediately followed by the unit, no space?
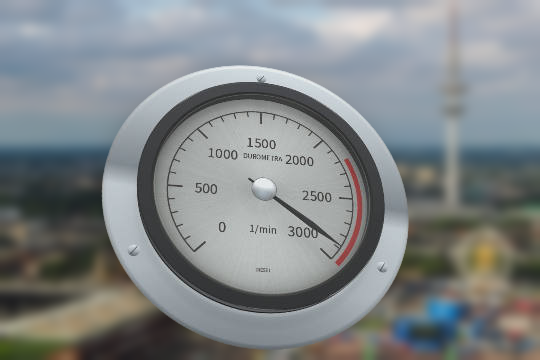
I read 2900rpm
